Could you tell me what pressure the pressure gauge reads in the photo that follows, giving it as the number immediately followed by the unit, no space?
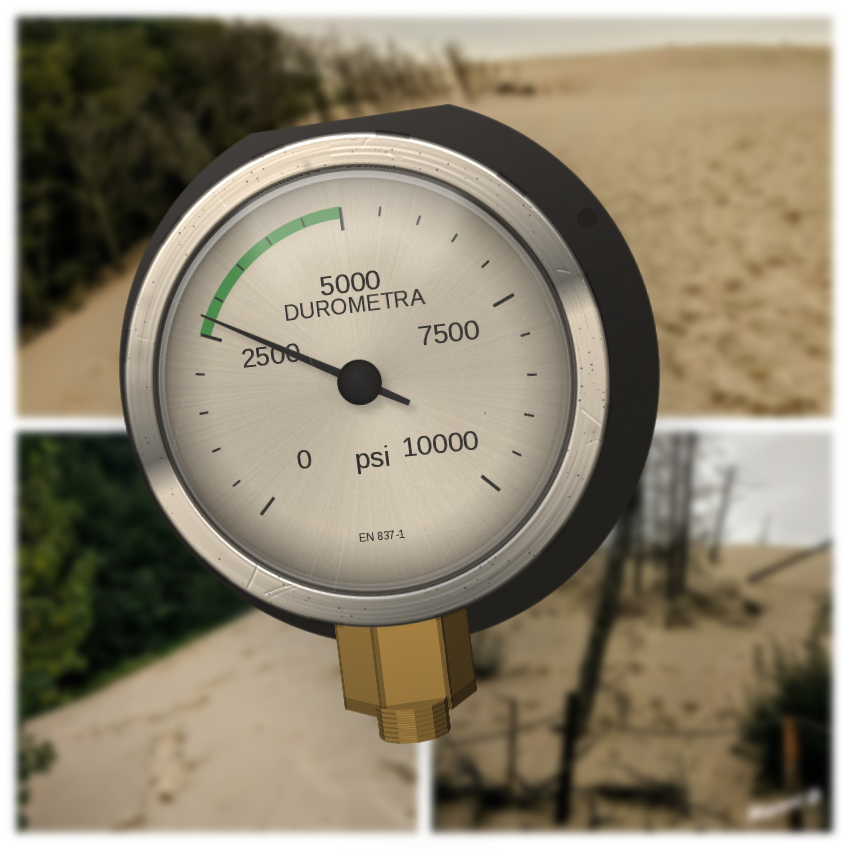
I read 2750psi
